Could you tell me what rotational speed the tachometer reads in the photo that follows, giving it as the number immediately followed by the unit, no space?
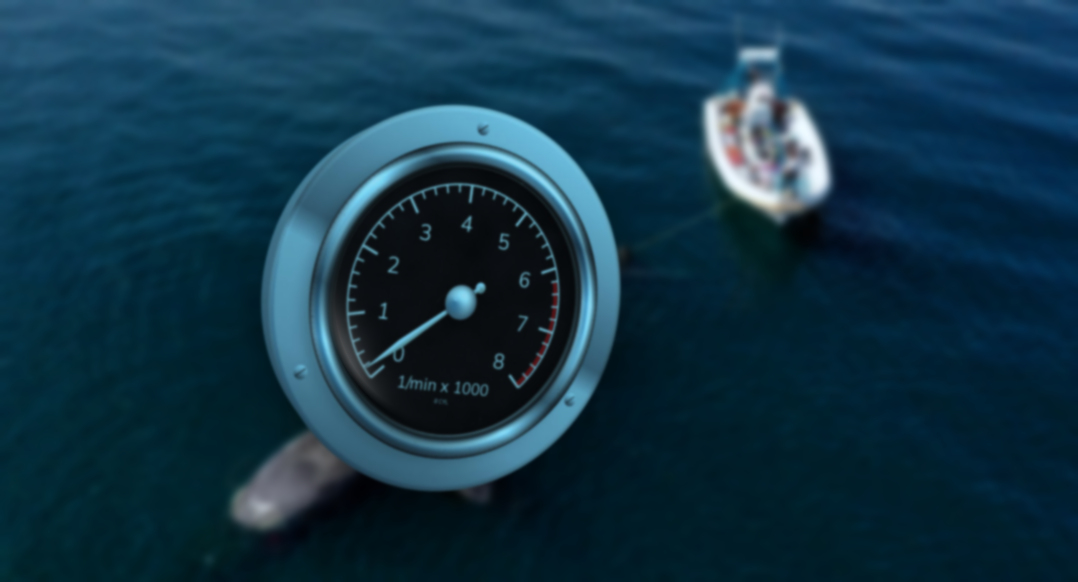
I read 200rpm
